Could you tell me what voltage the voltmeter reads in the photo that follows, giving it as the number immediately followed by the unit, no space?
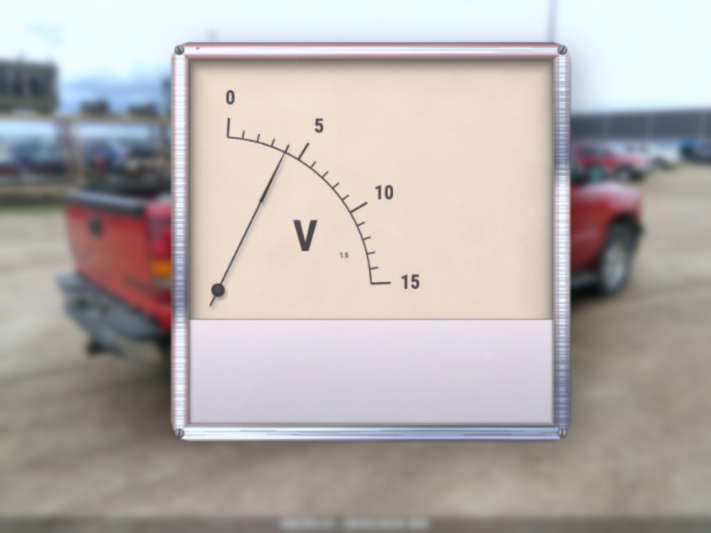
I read 4V
